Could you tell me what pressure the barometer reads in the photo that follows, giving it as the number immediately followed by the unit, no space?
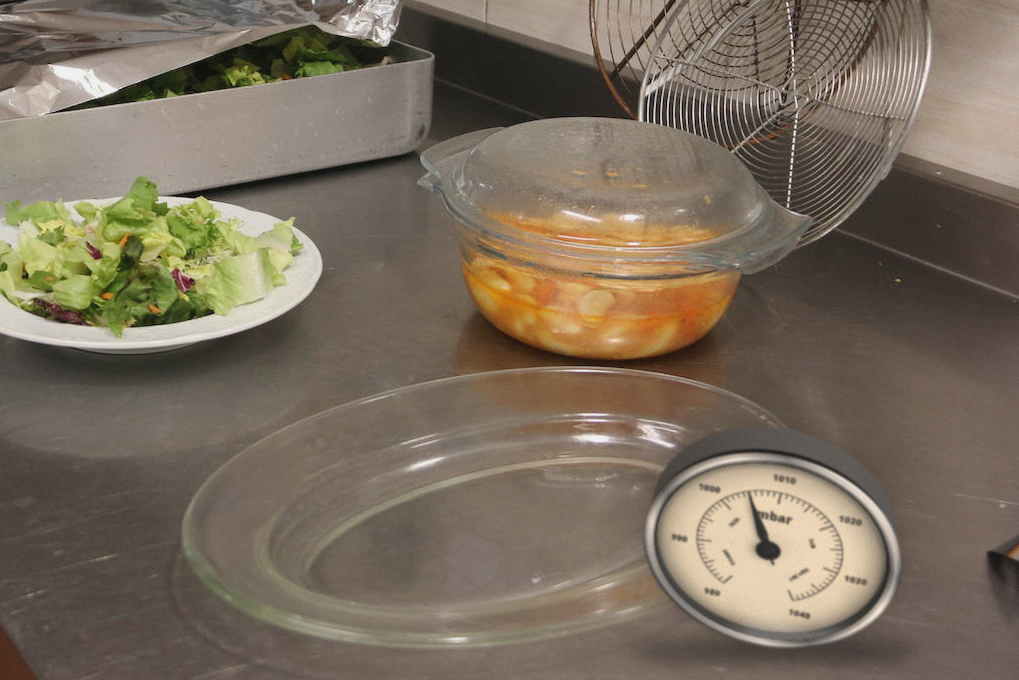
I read 1005mbar
